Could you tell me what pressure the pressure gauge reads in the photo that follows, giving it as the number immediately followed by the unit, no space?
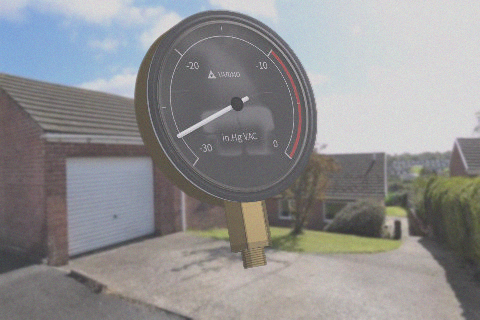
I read -27.5inHg
